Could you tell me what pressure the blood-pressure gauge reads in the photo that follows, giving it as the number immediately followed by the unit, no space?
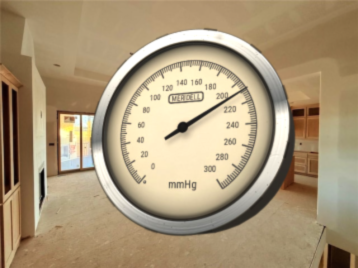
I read 210mmHg
